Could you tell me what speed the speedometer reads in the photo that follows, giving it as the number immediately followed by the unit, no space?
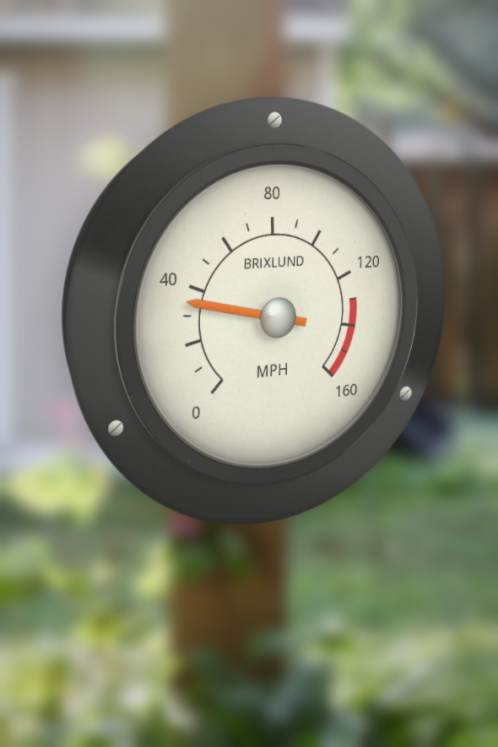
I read 35mph
